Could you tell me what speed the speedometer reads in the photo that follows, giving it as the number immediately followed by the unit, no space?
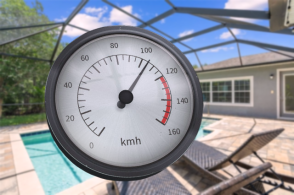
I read 105km/h
